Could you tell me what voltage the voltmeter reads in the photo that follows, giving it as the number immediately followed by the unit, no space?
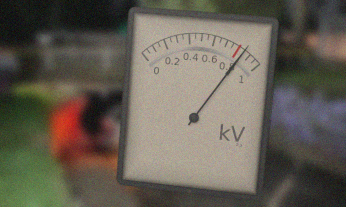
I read 0.85kV
